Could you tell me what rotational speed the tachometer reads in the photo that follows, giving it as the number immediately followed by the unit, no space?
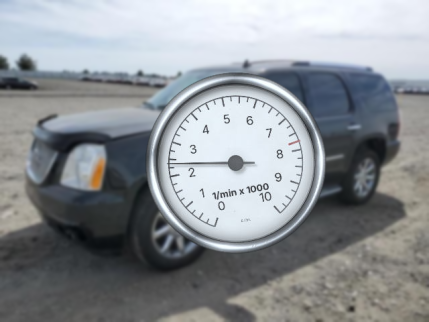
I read 2375rpm
